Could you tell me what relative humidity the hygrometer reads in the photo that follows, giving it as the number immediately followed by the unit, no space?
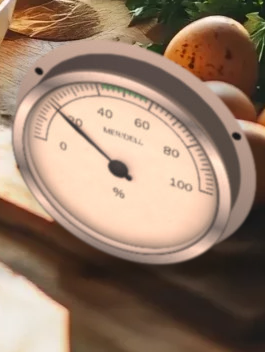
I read 20%
